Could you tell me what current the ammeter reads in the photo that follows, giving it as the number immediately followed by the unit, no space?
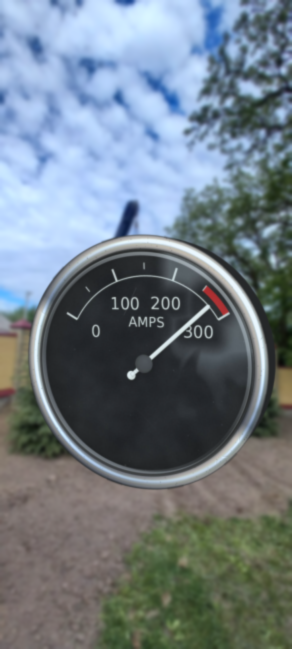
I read 275A
